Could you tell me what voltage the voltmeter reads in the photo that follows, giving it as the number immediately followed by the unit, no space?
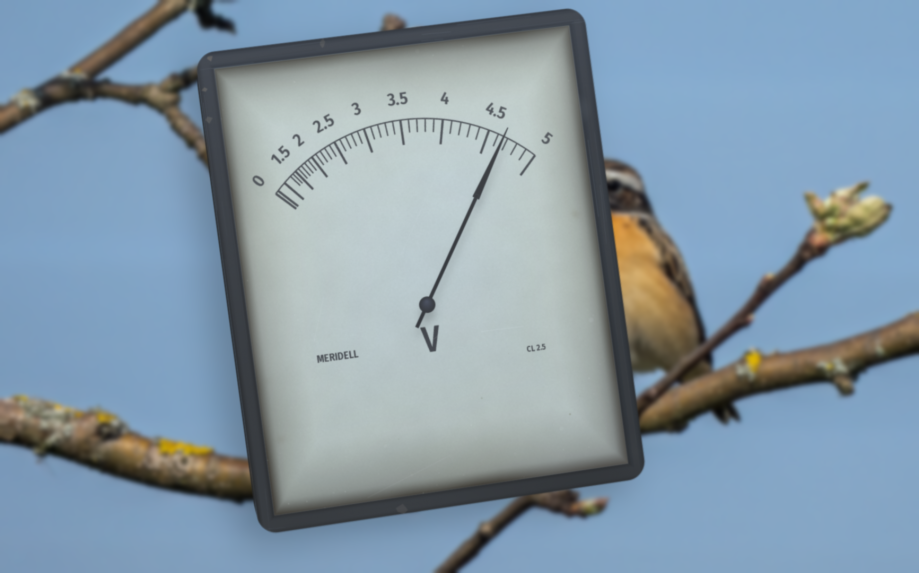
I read 4.65V
